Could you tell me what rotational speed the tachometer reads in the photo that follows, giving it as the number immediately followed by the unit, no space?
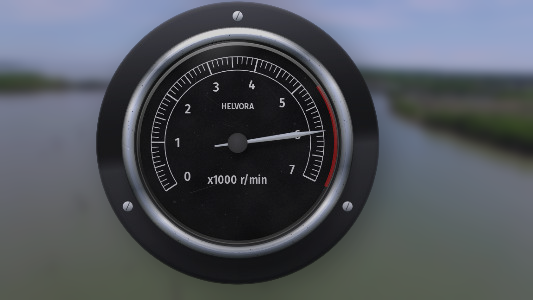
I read 6000rpm
